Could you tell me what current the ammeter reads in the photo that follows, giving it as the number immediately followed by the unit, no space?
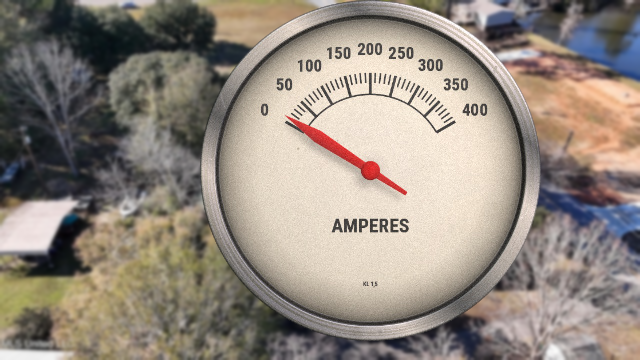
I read 10A
